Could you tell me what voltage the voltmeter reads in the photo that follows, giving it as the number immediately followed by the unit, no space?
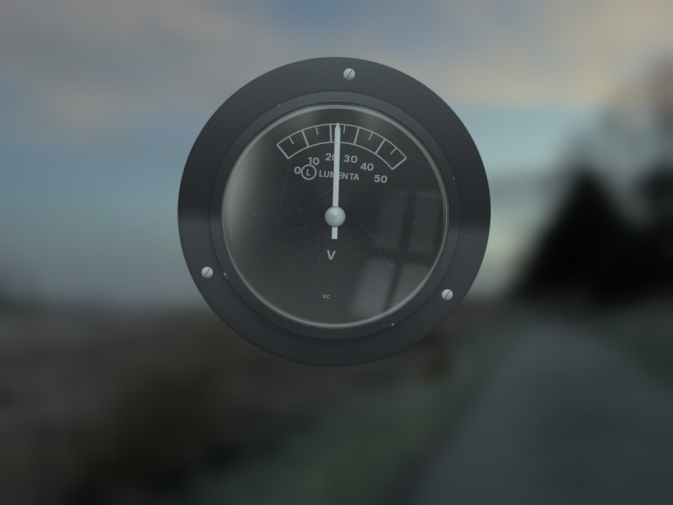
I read 22.5V
